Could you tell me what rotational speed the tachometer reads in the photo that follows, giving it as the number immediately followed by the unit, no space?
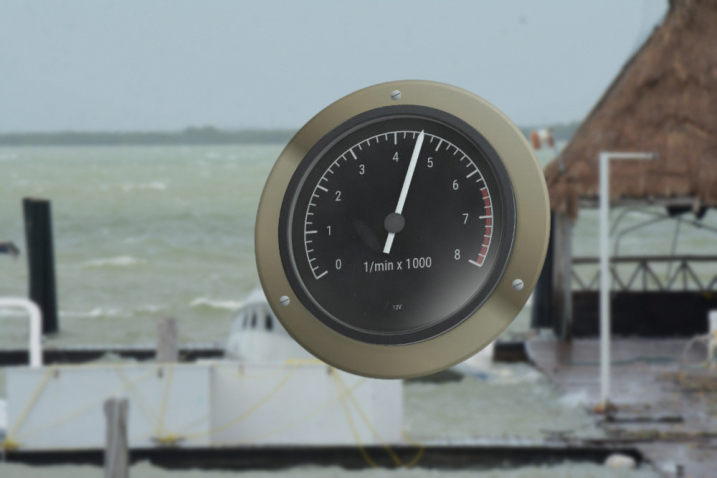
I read 4600rpm
